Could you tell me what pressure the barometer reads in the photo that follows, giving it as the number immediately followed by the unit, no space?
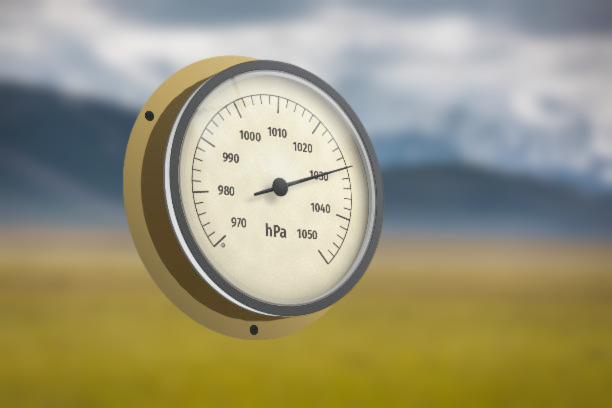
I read 1030hPa
